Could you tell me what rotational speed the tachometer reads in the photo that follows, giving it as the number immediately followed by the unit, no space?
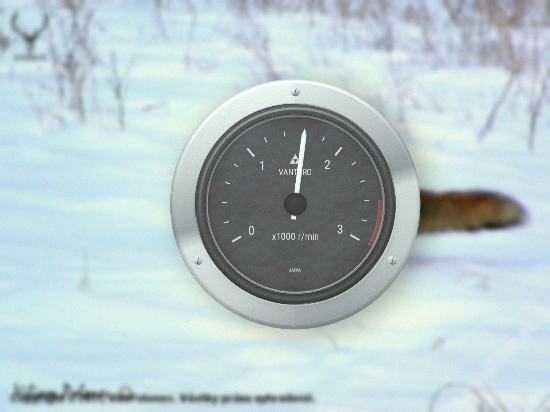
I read 1600rpm
